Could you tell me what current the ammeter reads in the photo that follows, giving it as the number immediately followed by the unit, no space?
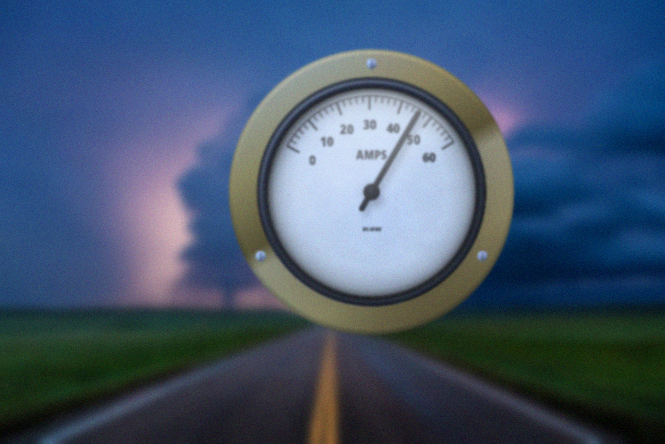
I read 46A
